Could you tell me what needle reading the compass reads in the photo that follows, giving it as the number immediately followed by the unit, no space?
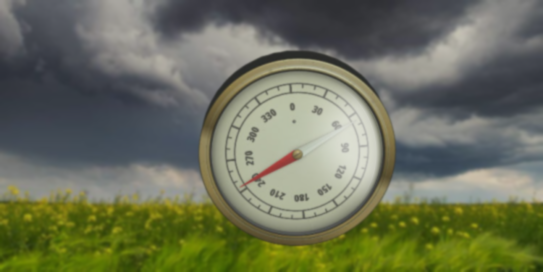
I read 245°
